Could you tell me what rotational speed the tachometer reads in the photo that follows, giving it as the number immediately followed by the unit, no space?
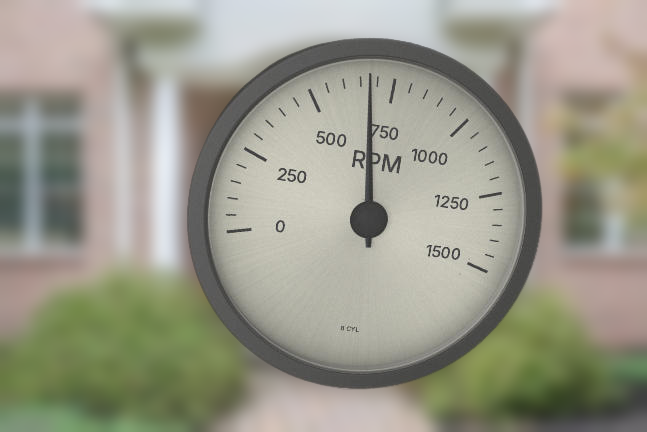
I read 675rpm
